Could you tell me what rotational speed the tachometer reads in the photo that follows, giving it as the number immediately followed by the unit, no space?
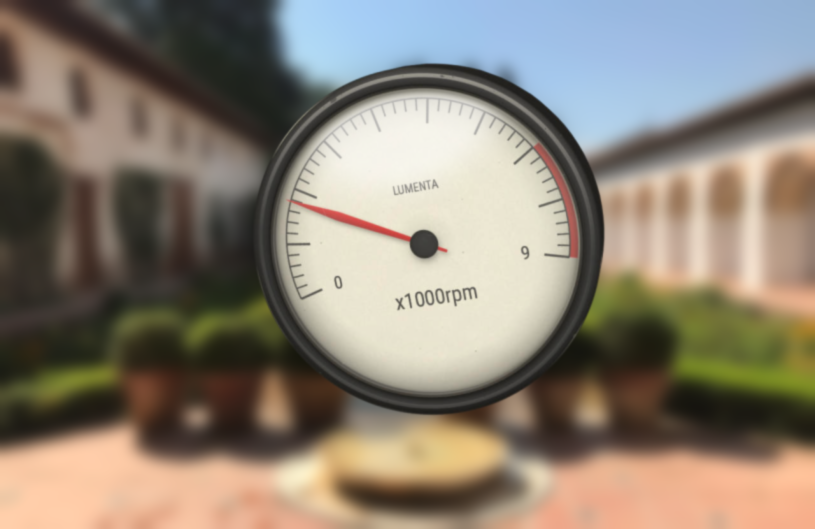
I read 1800rpm
